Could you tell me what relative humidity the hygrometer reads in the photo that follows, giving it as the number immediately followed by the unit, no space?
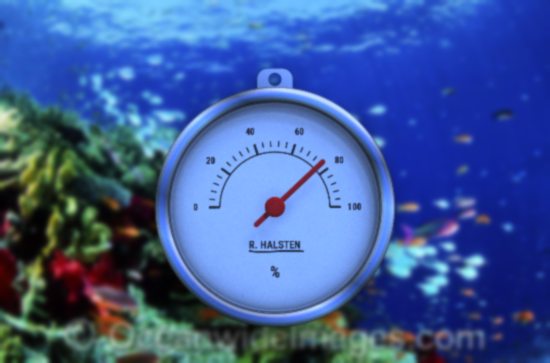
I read 76%
